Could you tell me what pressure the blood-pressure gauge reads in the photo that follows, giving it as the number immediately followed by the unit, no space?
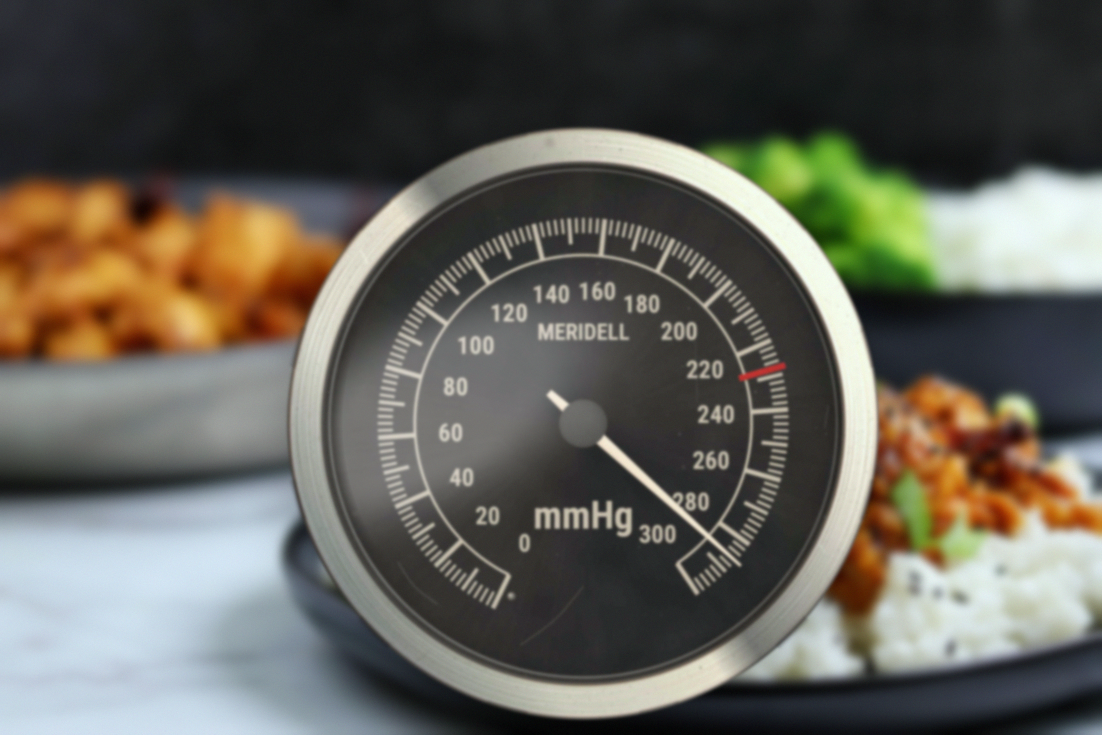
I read 286mmHg
